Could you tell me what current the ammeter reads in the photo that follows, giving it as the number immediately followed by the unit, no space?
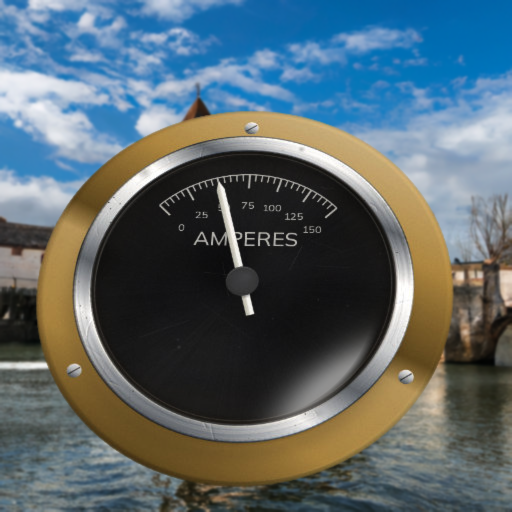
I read 50A
